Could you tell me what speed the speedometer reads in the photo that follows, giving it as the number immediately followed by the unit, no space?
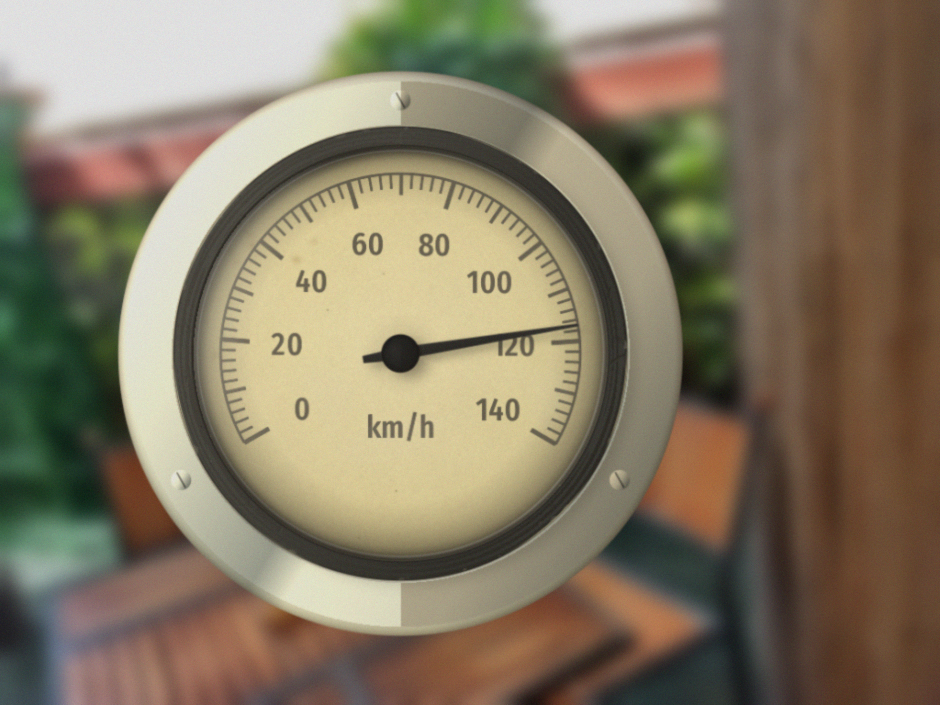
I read 117km/h
